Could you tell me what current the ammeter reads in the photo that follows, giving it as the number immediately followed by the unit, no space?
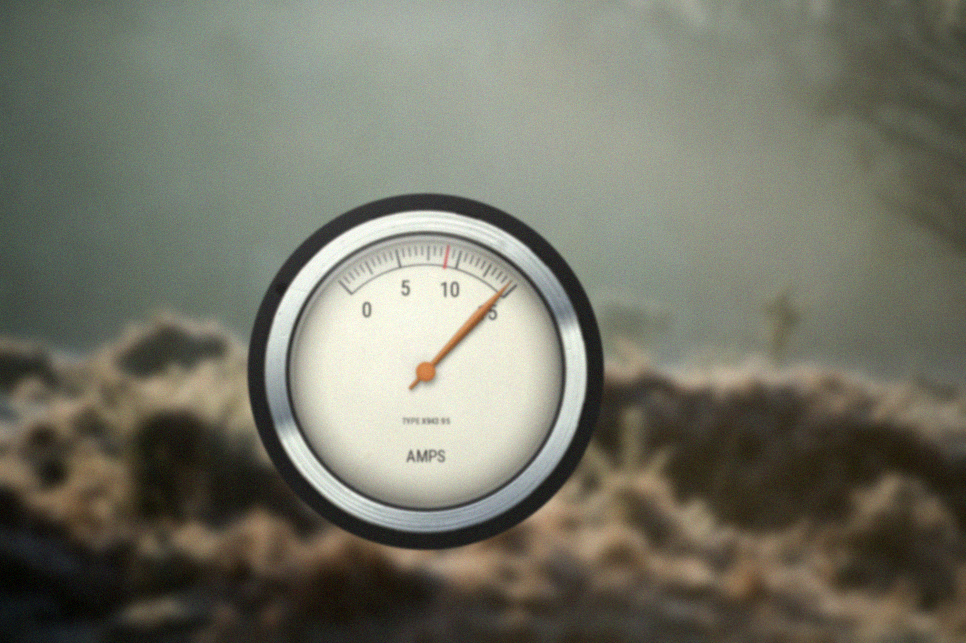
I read 14.5A
